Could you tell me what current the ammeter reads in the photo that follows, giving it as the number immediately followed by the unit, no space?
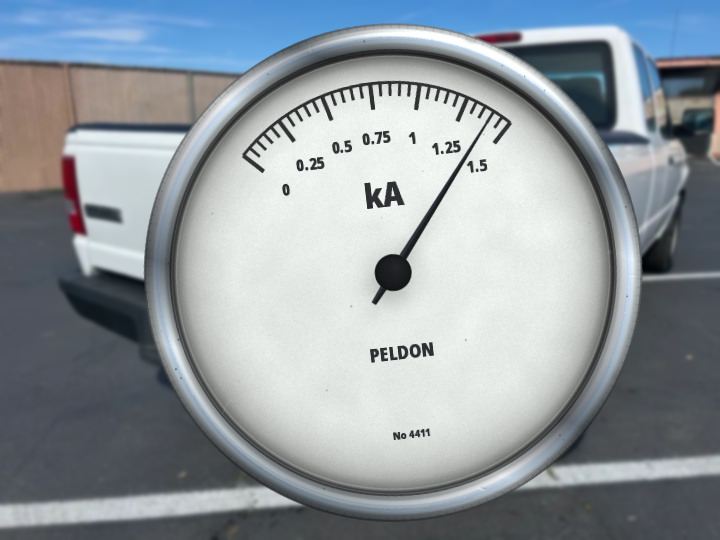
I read 1.4kA
